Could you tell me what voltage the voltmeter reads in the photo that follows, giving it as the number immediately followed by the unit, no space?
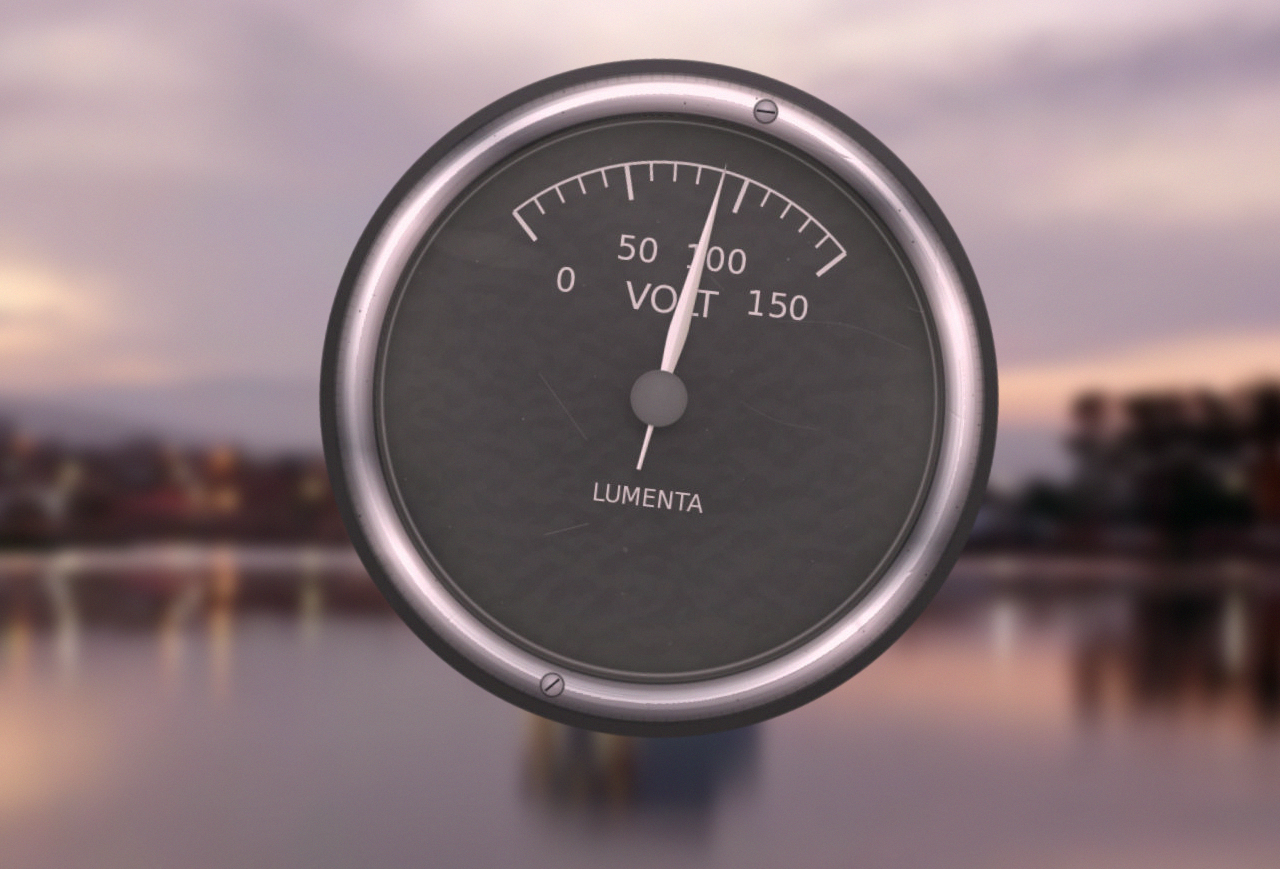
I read 90V
